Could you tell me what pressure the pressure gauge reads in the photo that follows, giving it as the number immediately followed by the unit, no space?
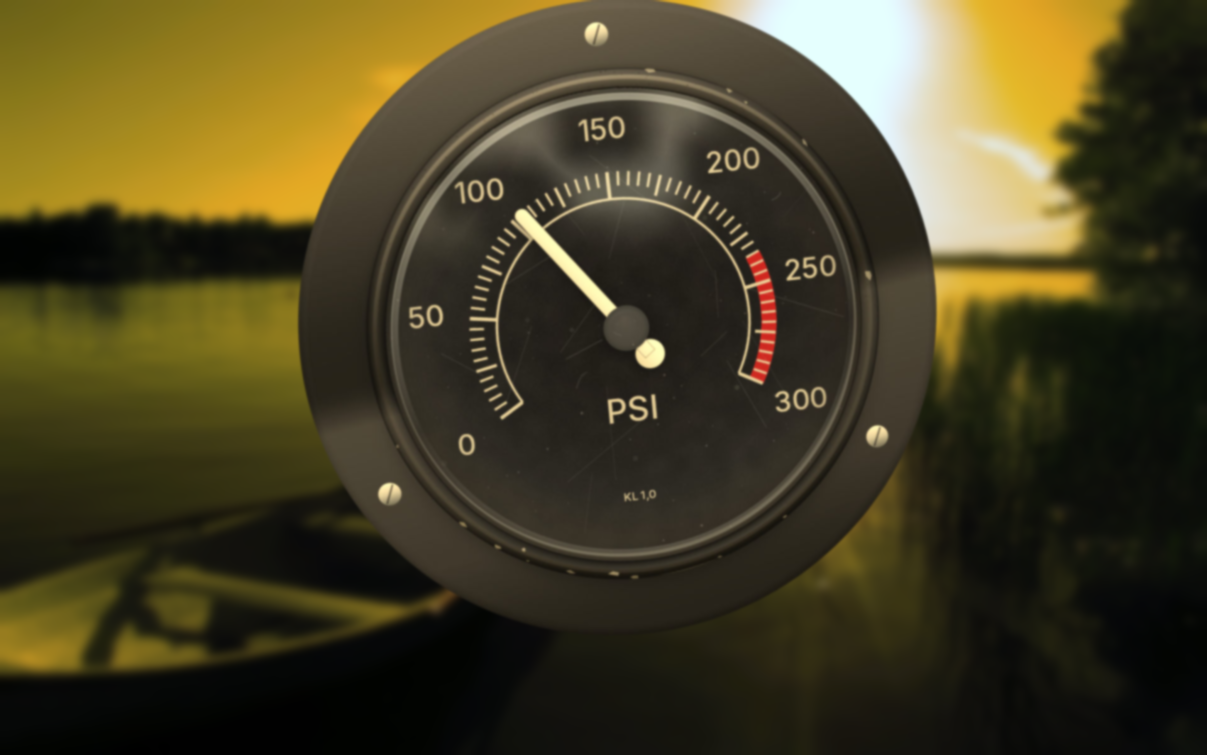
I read 105psi
